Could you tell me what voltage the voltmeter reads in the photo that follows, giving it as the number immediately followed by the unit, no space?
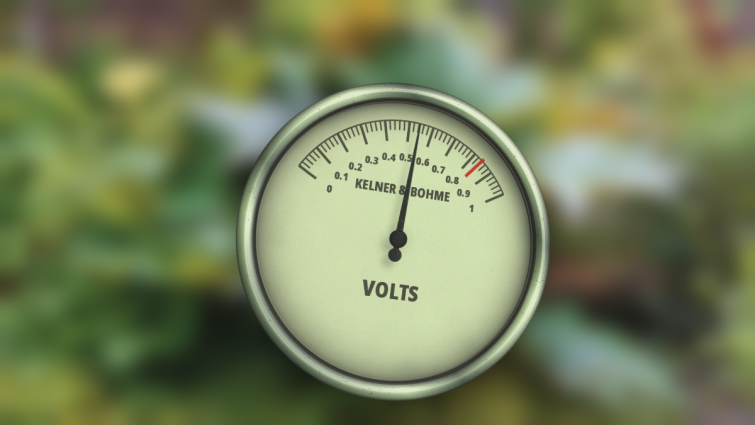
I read 0.54V
